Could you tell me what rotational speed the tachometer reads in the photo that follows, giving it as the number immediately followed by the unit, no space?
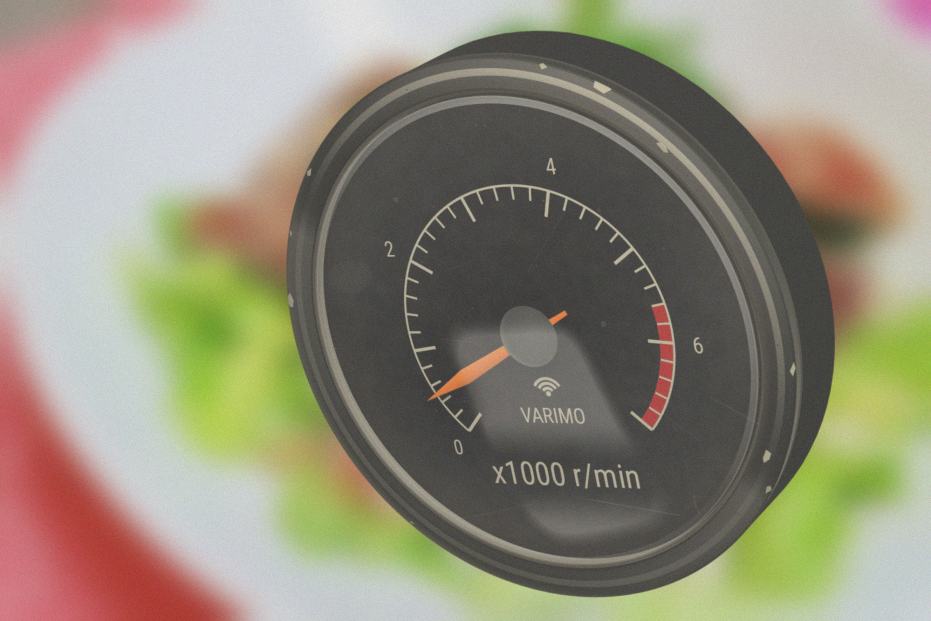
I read 500rpm
